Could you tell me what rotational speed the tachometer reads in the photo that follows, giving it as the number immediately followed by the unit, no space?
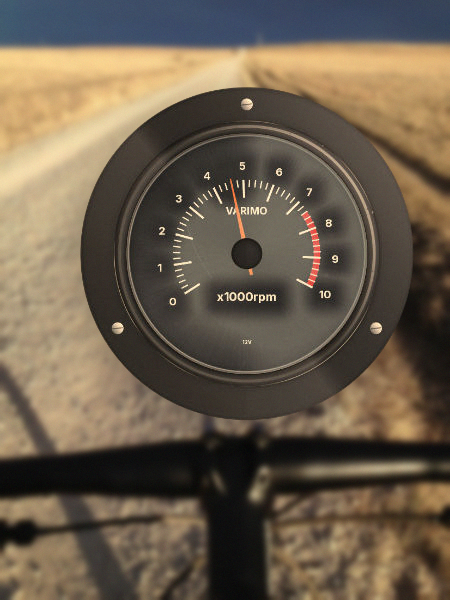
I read 4600rpm
